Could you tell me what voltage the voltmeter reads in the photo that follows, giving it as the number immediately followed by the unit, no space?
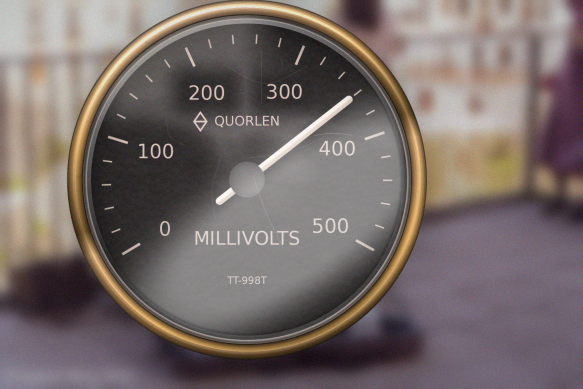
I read 360mV
